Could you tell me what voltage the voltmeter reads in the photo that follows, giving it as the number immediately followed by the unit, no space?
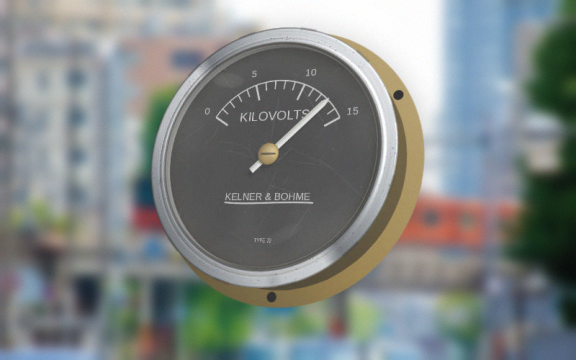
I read 13kV
